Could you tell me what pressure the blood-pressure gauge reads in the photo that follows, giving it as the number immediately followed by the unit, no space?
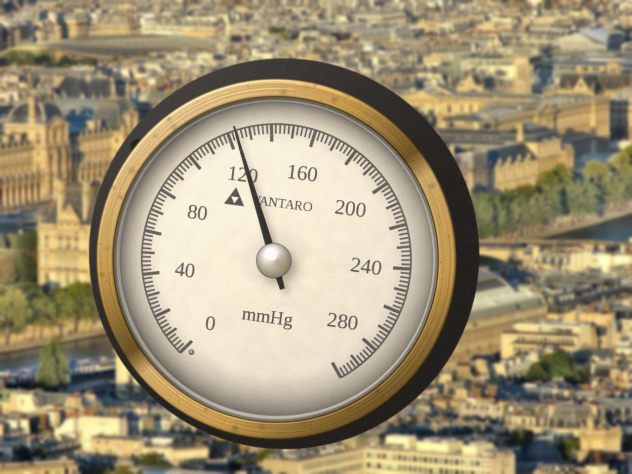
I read 124mmHg
